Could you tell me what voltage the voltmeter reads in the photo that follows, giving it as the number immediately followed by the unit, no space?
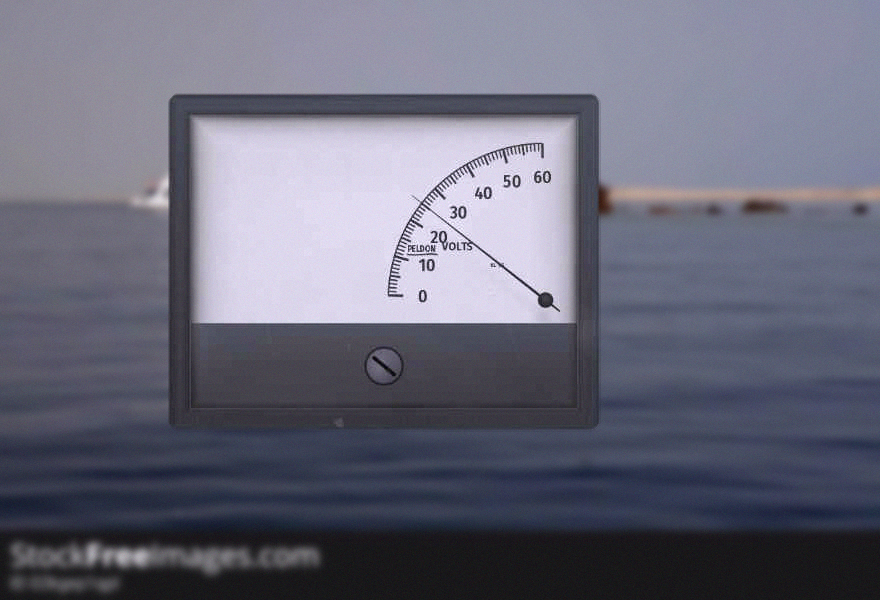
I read 25V
